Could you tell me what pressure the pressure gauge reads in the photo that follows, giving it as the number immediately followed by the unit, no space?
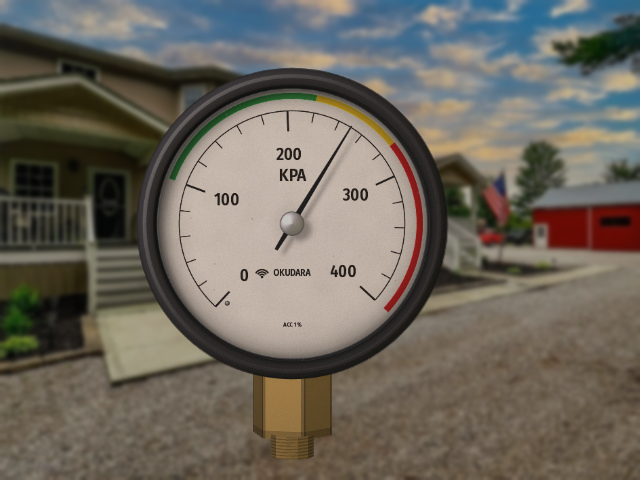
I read 250kPa
